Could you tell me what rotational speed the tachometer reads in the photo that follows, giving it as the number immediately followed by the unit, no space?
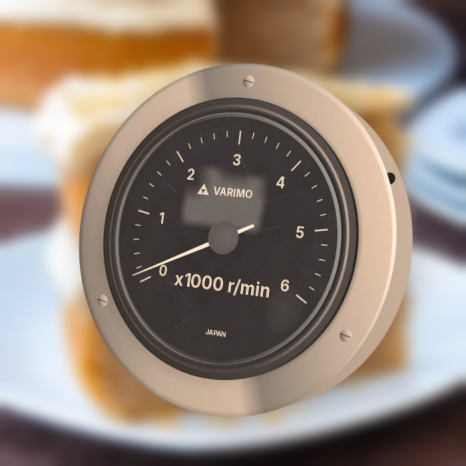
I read 100rpm
